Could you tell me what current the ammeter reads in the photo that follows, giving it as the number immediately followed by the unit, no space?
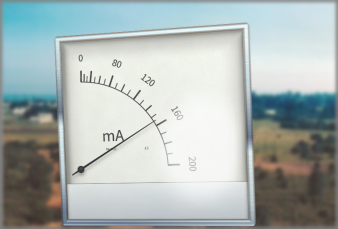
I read 155mA
